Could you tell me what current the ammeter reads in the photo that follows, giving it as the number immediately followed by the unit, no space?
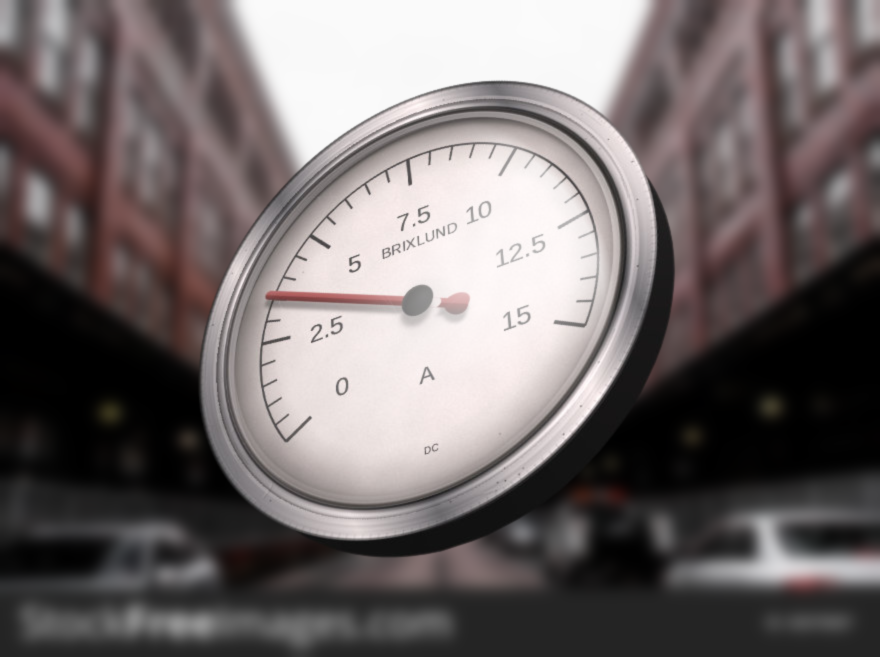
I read 3.5A
